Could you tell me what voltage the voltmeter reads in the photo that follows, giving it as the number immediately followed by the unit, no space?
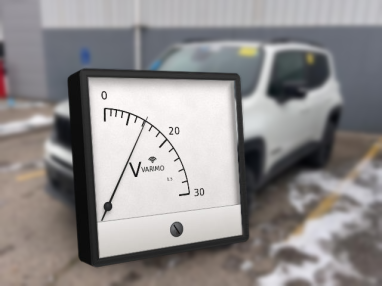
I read 14V
